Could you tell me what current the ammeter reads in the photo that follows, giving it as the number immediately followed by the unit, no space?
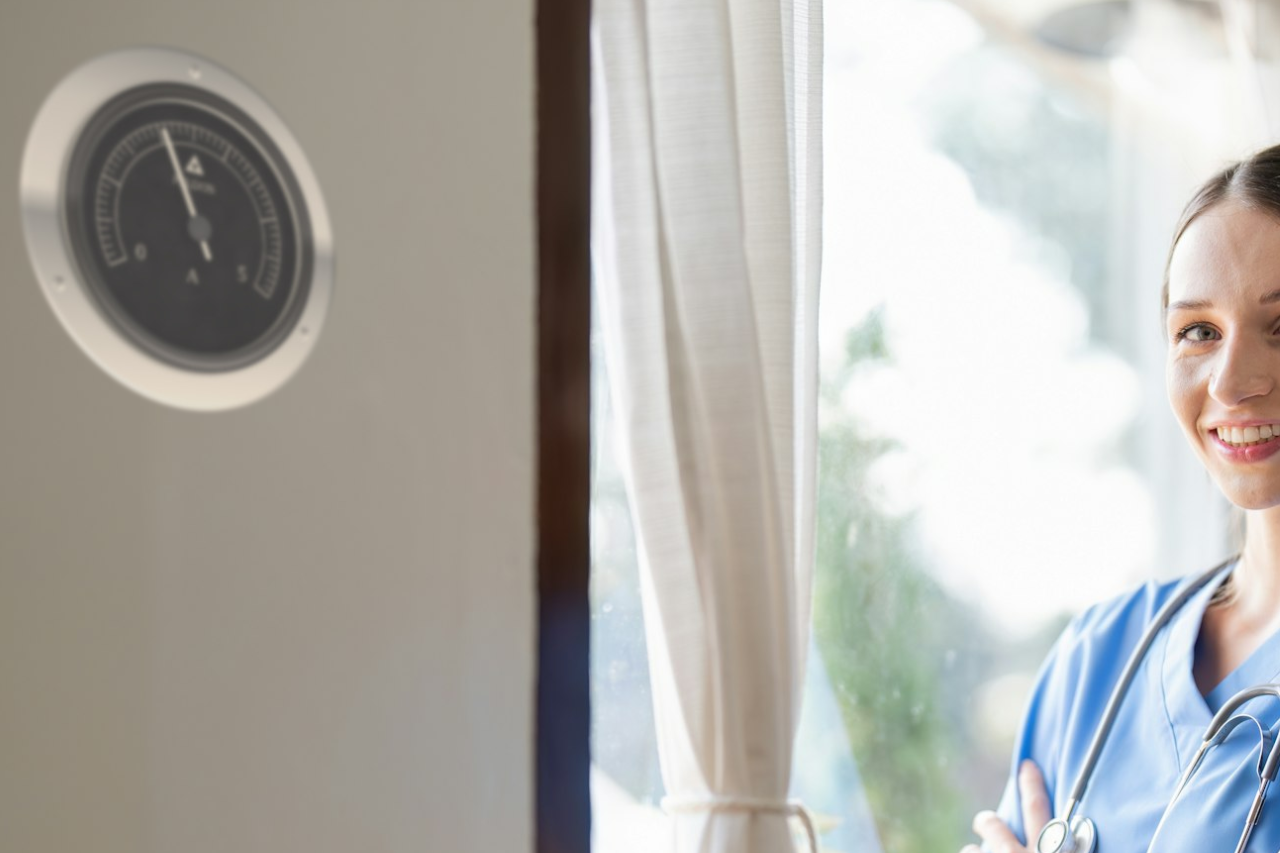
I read 2A
